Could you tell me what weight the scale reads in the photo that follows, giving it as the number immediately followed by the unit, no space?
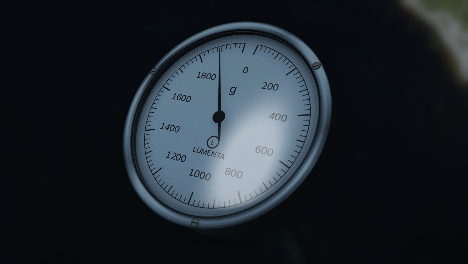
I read 1900g
